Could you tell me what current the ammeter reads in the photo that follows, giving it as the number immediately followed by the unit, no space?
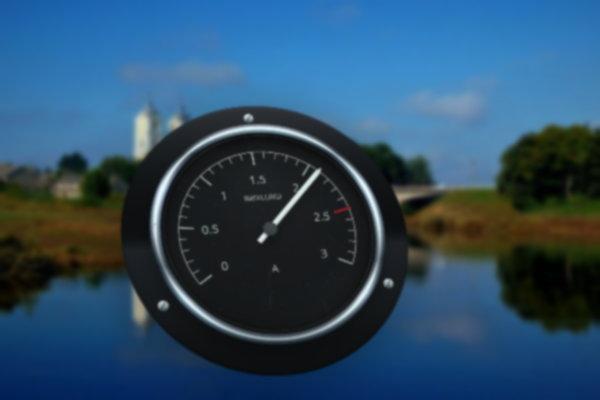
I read 2.1A
